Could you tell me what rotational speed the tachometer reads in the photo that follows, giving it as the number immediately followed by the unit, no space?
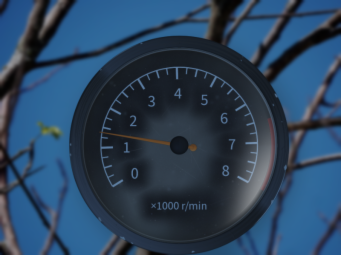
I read 1375rpm
